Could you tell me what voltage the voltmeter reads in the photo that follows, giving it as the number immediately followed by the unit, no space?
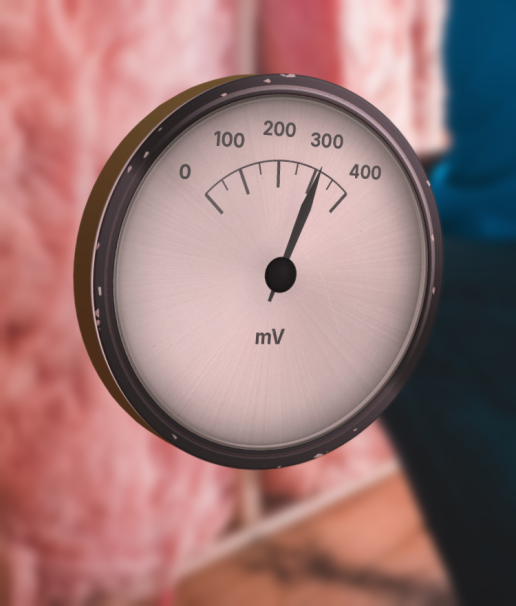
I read 300mV
